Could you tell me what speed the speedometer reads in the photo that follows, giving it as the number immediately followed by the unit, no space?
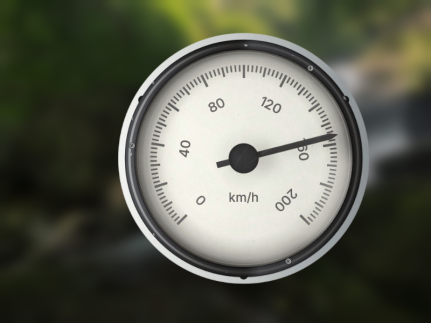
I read 156km/h
